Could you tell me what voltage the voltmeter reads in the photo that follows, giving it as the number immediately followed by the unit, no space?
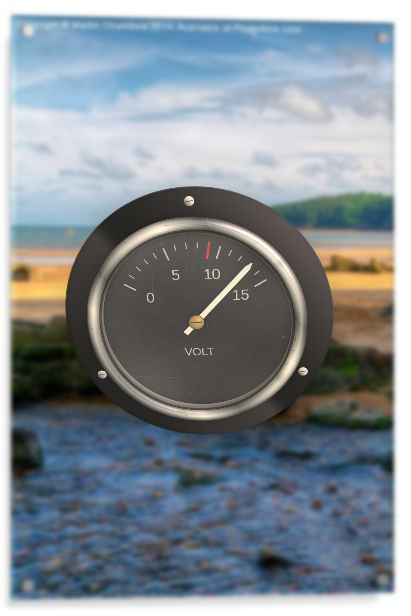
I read 13V
